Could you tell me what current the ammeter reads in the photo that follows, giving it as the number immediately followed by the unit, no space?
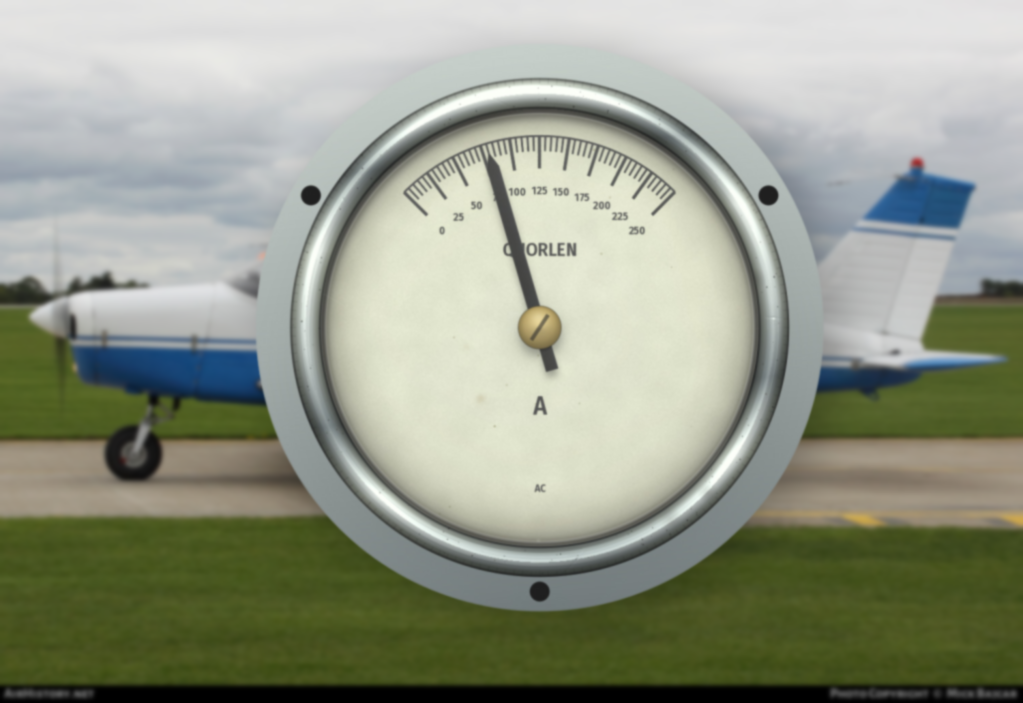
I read 80A
